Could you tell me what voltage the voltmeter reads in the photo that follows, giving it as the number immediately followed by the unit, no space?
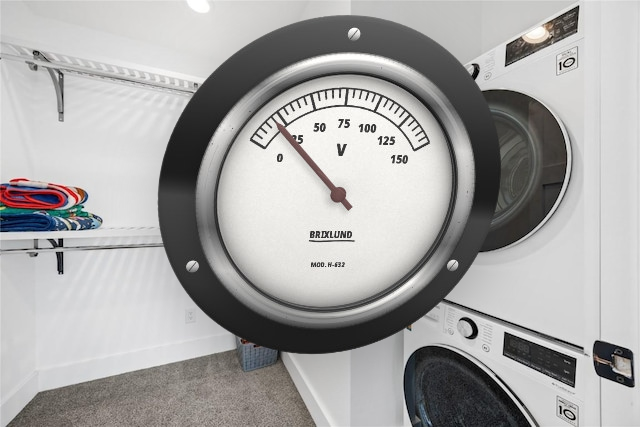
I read 20V
